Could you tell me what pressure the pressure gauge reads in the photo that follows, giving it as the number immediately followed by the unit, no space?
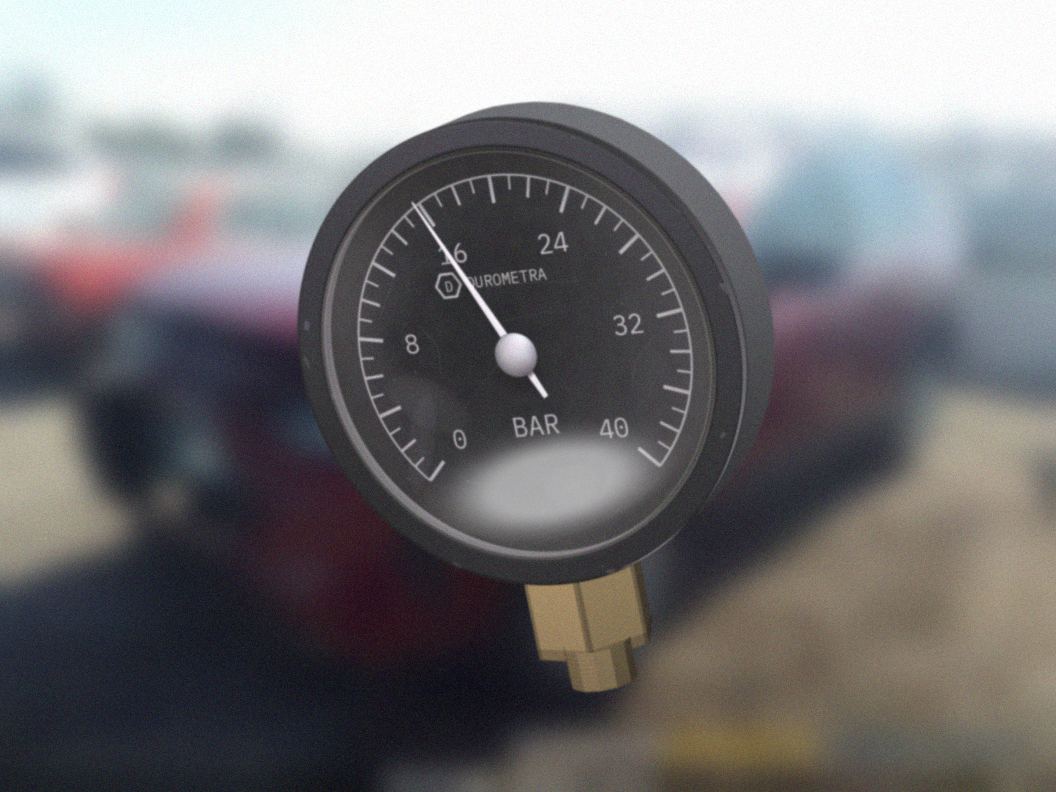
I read 16bar
